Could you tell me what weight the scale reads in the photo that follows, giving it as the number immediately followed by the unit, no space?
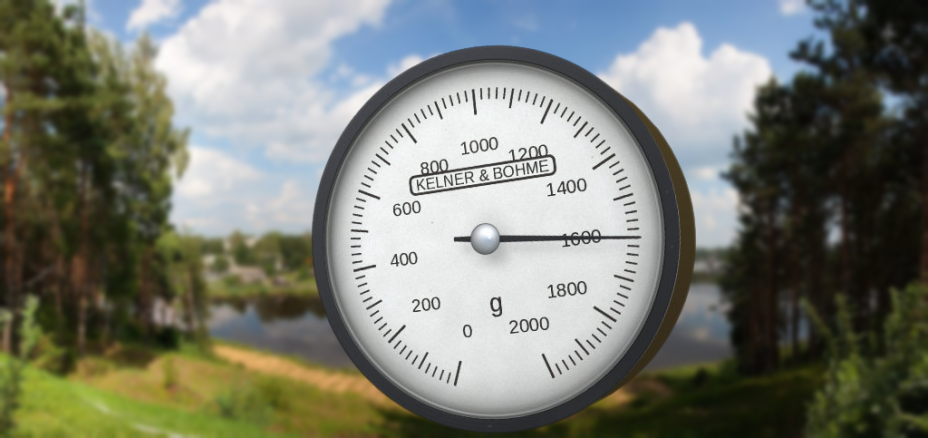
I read 1600g
